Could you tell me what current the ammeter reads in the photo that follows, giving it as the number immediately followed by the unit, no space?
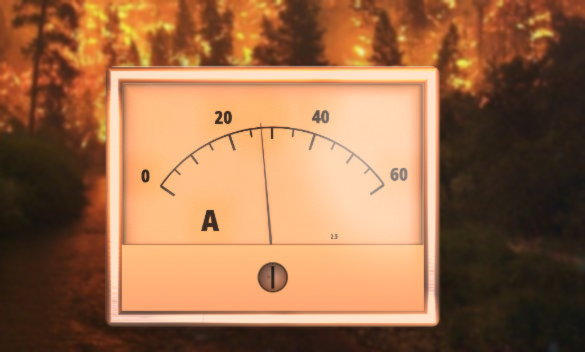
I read 27.5A
